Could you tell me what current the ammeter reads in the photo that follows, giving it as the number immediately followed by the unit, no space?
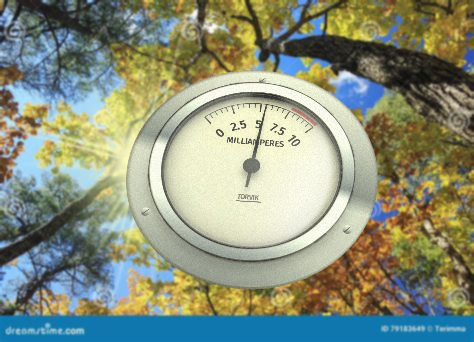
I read 5.5mA
